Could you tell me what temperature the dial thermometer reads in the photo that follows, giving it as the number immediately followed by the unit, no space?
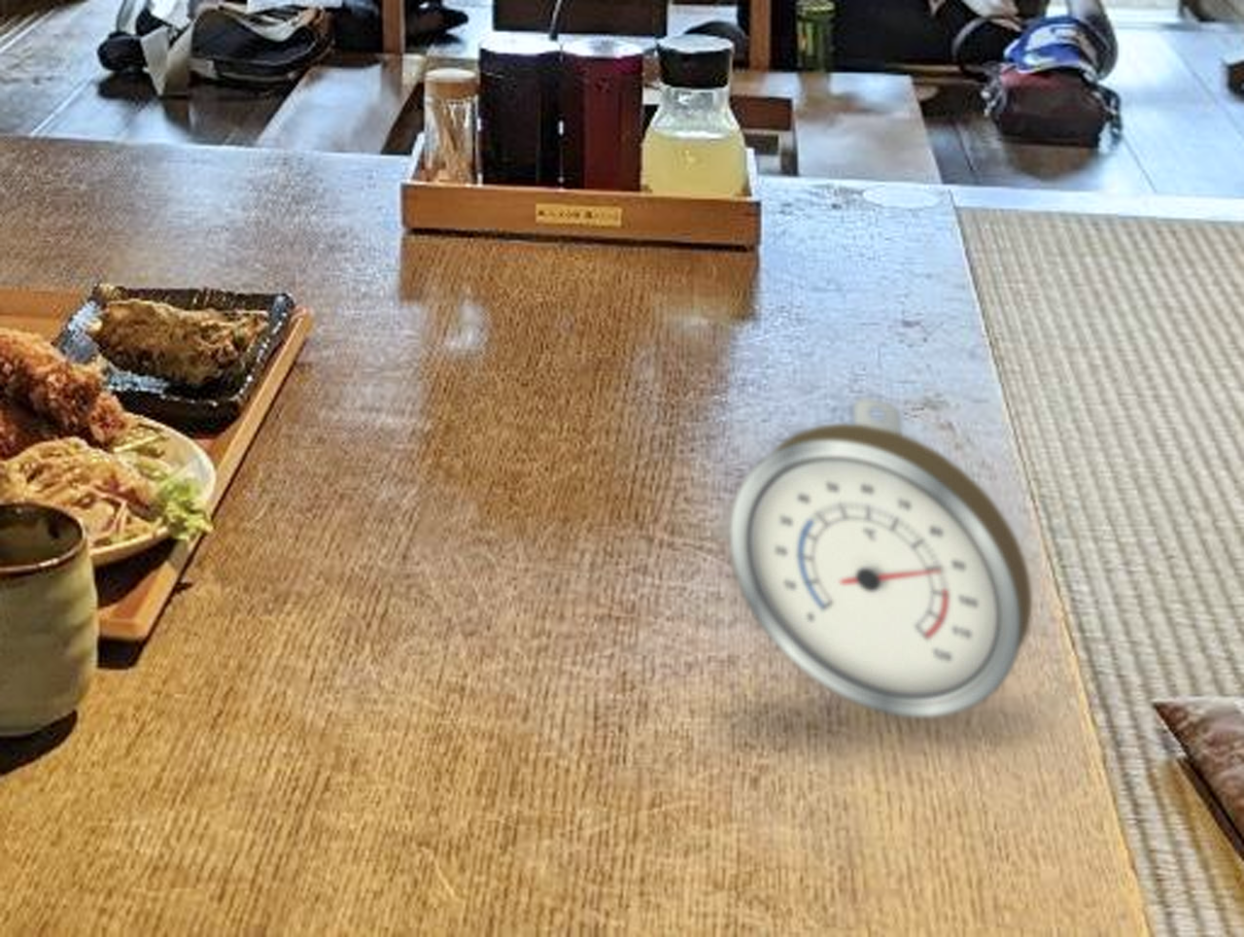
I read 90°C
